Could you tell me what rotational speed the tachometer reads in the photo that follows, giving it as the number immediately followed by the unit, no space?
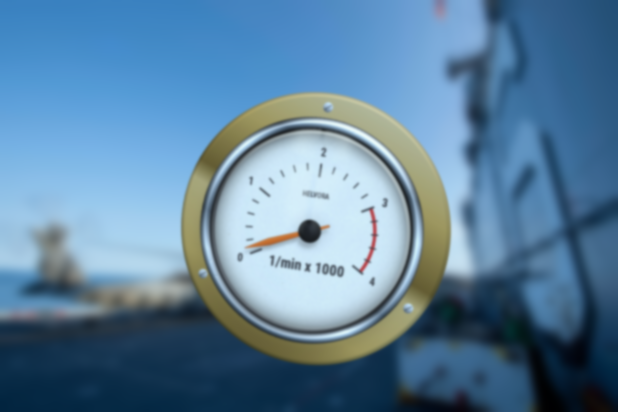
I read 100rpm
